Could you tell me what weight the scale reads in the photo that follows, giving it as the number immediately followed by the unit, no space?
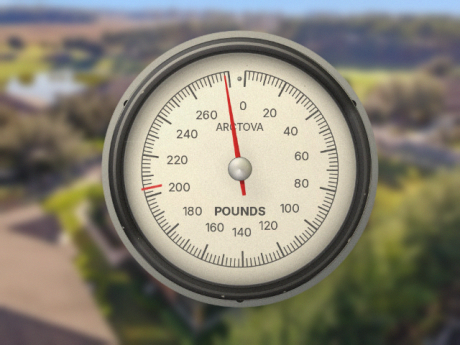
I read 278lb
